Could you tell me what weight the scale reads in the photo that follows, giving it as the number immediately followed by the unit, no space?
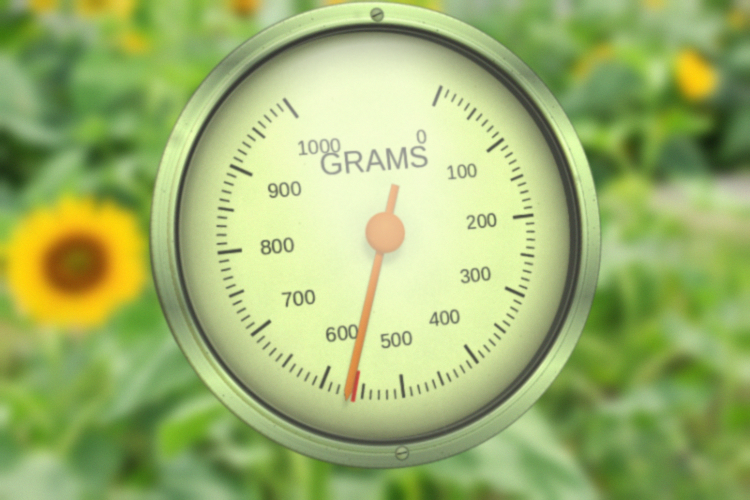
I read 570g
